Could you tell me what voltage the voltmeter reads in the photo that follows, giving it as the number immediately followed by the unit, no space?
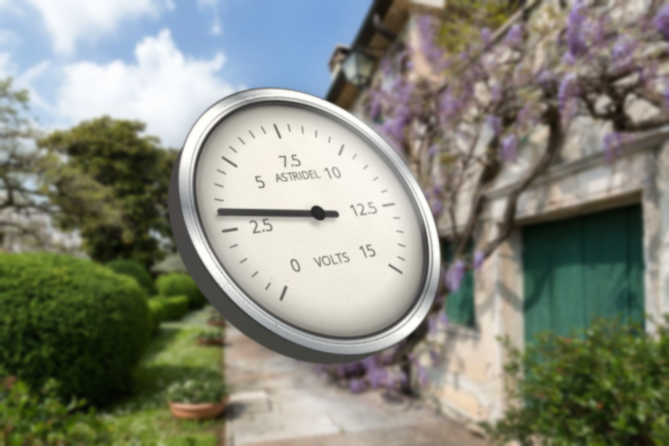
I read 3V
